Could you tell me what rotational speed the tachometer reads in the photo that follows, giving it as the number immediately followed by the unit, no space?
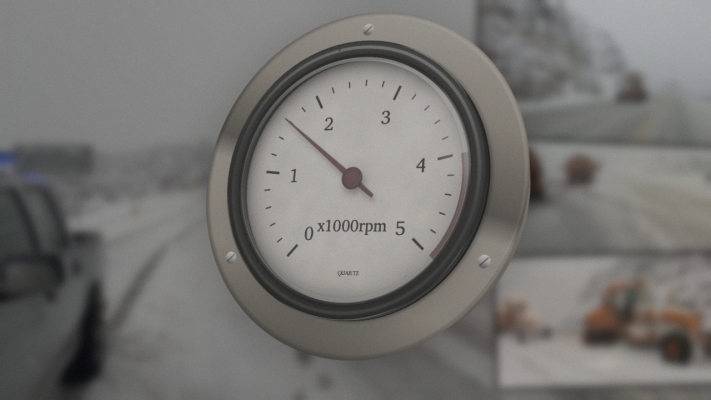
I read 1600rpm
